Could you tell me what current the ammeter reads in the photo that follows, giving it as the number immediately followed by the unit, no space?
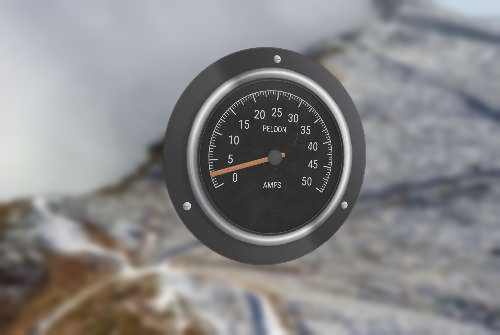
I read 2.5A
